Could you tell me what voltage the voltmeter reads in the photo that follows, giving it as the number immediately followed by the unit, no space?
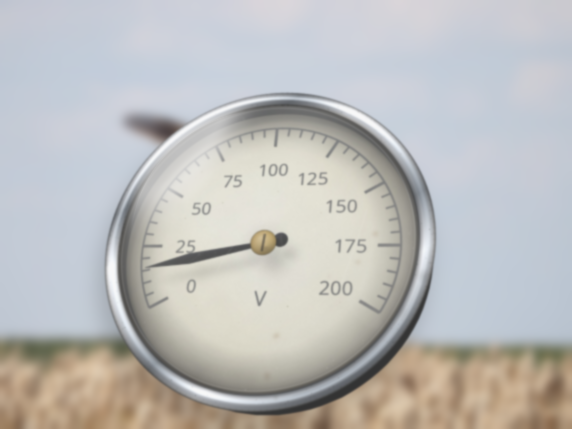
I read 15V
